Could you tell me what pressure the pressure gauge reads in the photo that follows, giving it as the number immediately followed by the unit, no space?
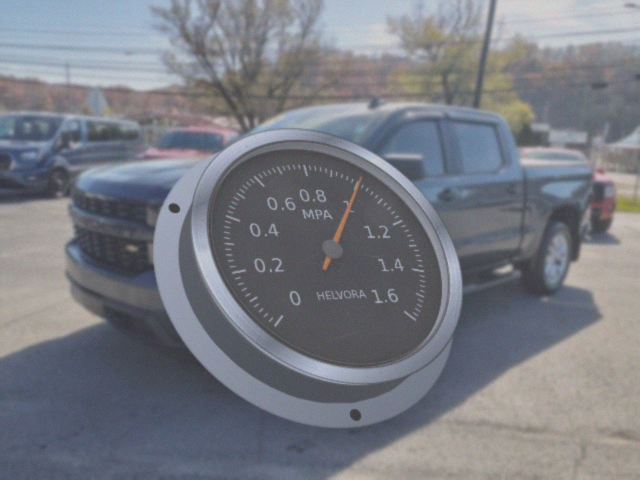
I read 1MPa
